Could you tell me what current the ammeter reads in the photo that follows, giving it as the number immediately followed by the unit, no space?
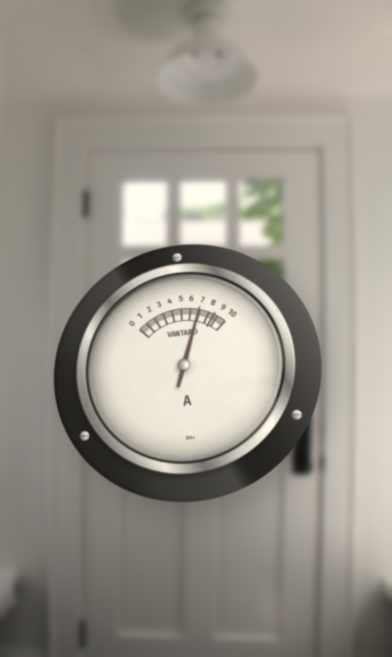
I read 7A
